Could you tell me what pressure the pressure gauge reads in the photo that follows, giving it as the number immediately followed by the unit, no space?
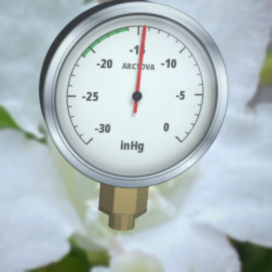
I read -14.5inHg
